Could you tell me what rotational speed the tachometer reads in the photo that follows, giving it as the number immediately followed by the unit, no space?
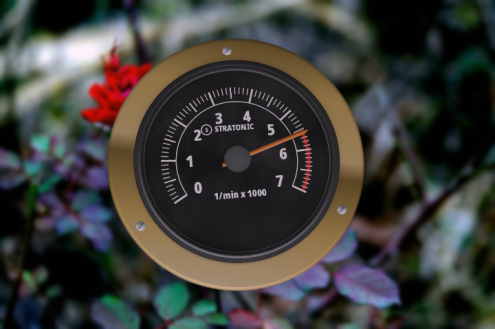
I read 5600rpm
